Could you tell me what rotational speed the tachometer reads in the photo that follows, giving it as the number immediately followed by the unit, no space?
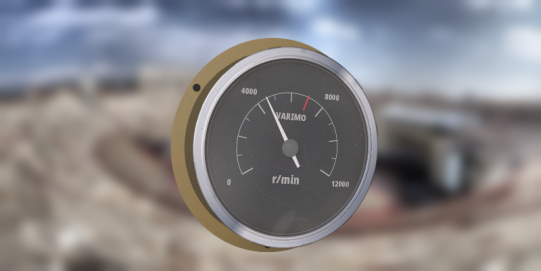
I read 4500rpm
